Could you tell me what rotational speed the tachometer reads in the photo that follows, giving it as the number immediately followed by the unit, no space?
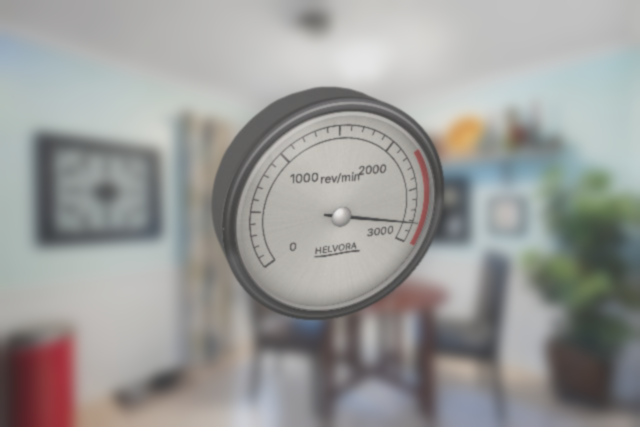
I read 2800rpm
